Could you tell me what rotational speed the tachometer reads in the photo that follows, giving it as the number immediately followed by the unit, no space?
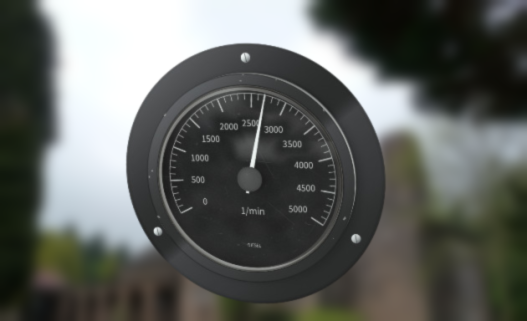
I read 2700rpm
